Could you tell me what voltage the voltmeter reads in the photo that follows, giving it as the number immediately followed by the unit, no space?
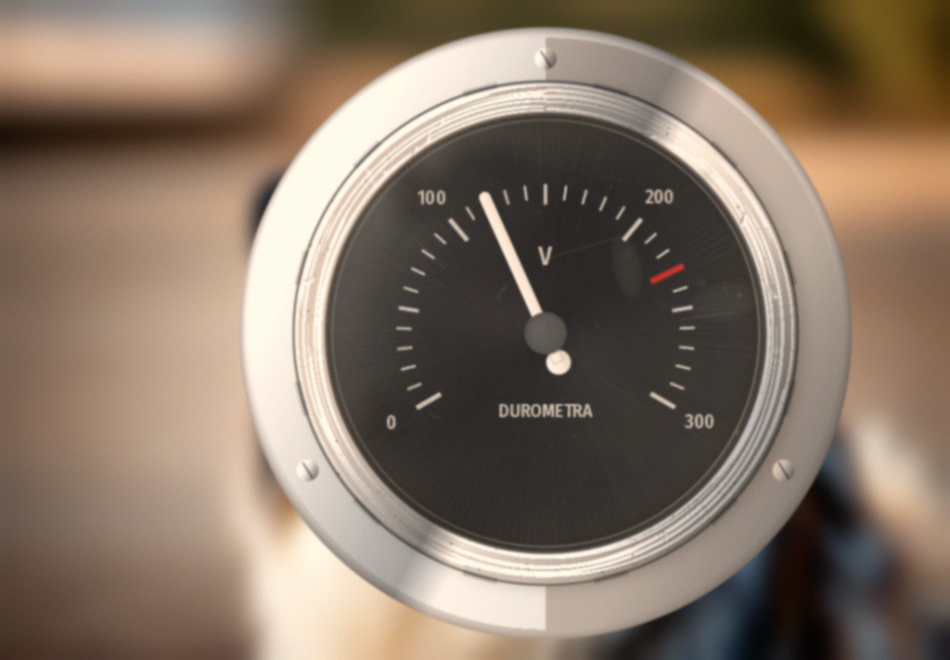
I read 120V
